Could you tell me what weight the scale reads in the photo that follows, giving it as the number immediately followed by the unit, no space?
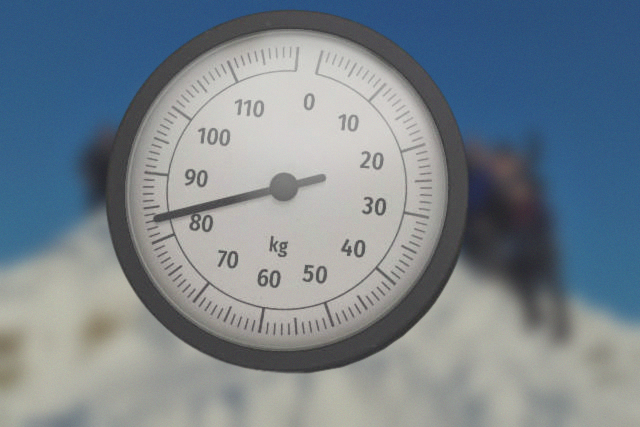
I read 83kg
